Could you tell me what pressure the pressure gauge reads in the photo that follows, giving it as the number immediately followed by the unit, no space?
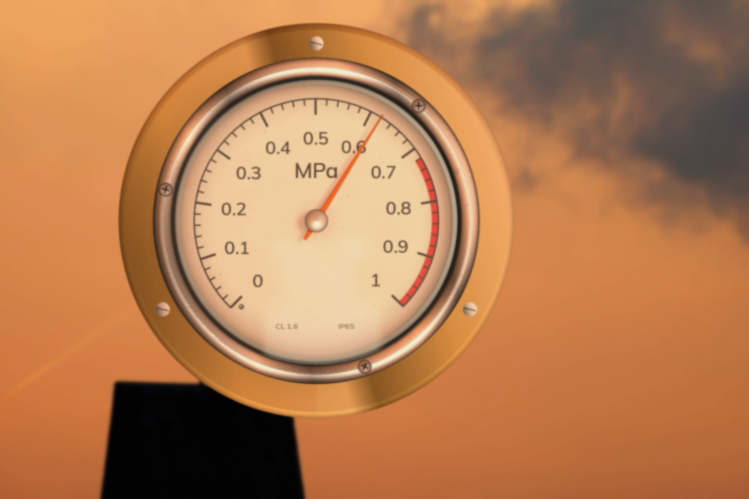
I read 0.62MPa
